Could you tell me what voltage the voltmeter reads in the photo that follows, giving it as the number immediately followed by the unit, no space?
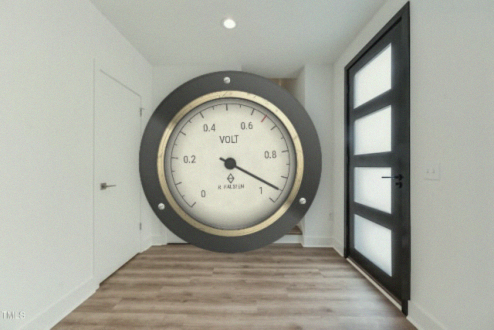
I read 0.95V
